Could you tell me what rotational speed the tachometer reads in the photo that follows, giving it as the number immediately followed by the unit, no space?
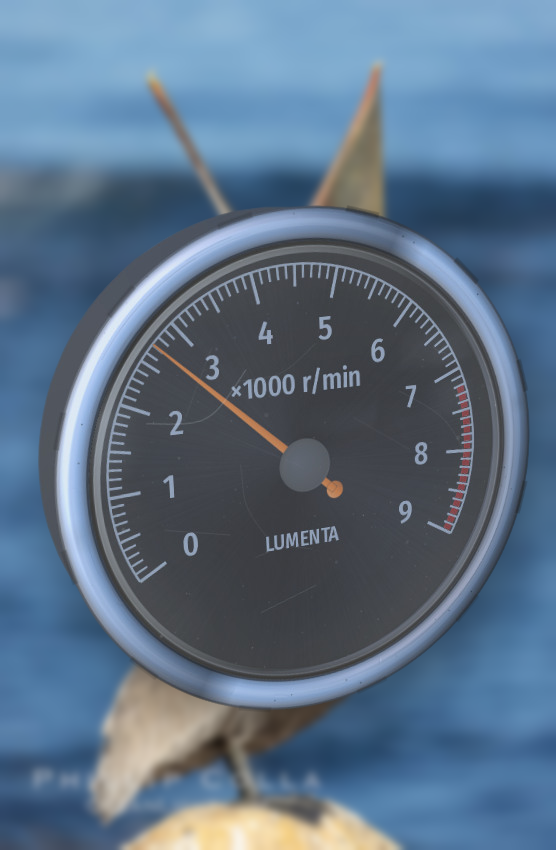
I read 2700rpm
